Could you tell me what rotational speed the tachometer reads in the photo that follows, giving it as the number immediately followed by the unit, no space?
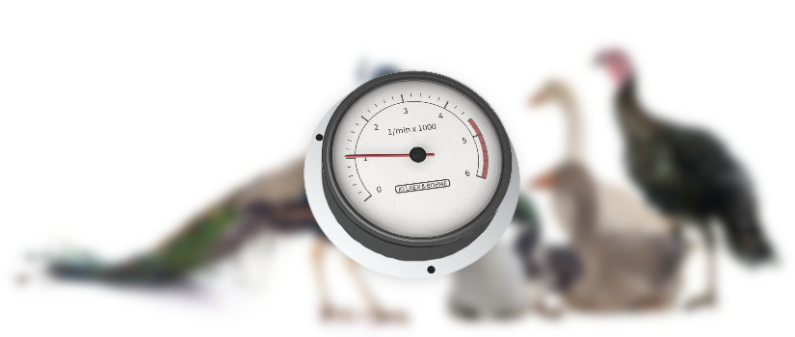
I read 1000rpm
